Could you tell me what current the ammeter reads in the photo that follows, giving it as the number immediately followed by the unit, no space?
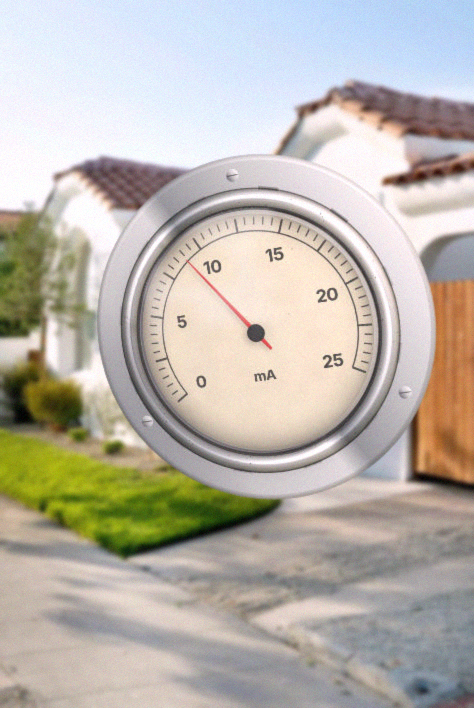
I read 9mA
